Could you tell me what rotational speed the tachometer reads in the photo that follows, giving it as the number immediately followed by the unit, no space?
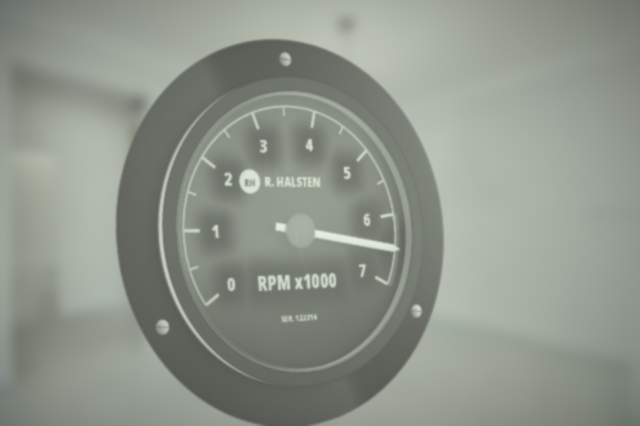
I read 6500rpm
